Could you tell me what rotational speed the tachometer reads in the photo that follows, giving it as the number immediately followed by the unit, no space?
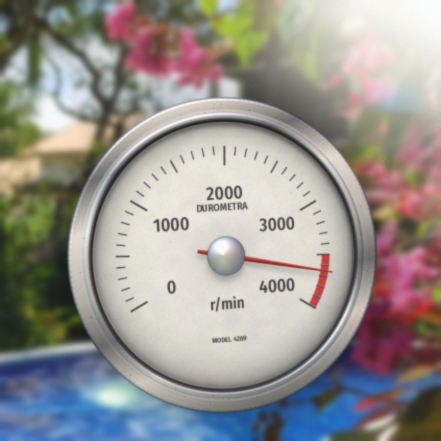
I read 3650rpm
